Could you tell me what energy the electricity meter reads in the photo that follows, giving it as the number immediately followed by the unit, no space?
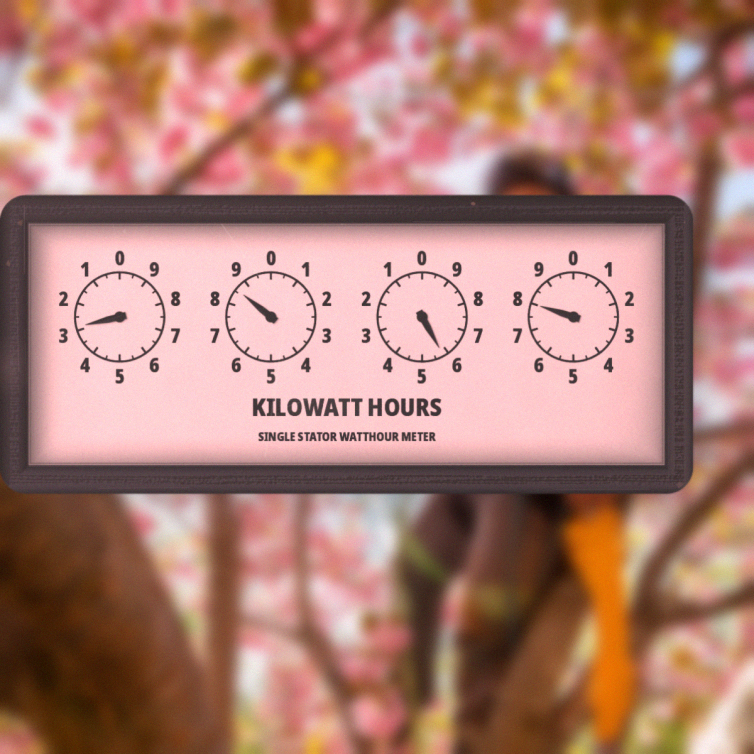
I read 2858kWh
